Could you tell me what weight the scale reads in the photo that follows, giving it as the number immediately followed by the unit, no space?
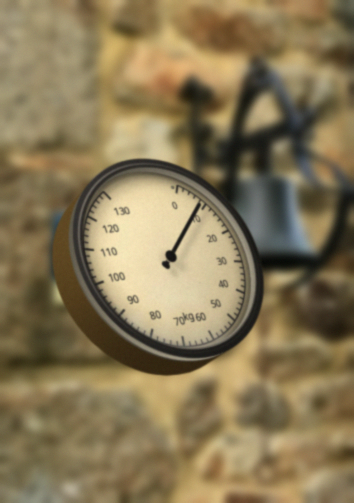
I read 8kg
